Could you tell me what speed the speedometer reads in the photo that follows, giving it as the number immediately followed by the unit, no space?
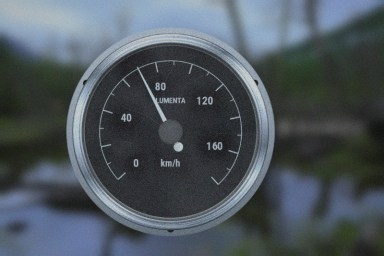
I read 70km/h
